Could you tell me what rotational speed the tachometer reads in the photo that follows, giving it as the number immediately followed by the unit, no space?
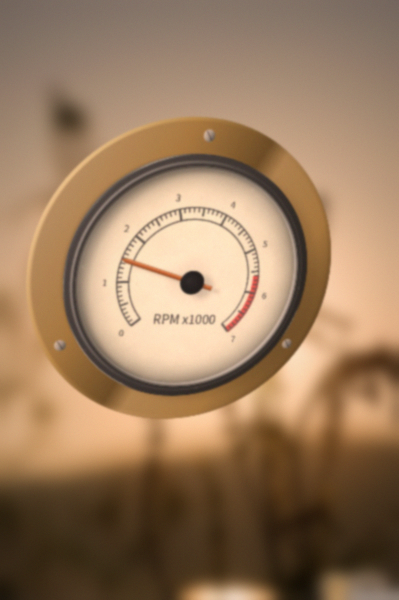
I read 1500rpm
